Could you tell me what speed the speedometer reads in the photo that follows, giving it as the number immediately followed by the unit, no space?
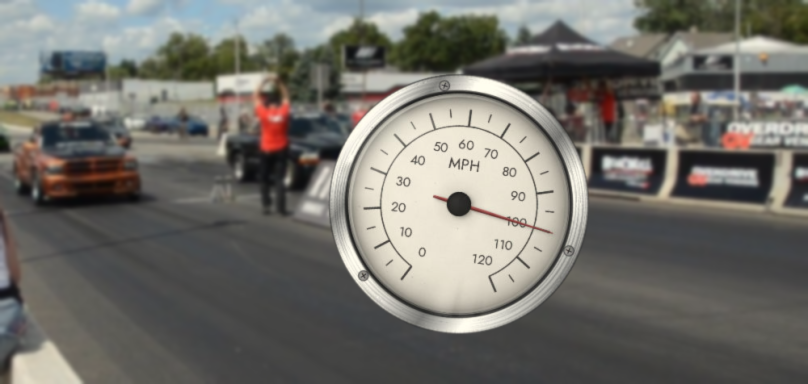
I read 100mph
